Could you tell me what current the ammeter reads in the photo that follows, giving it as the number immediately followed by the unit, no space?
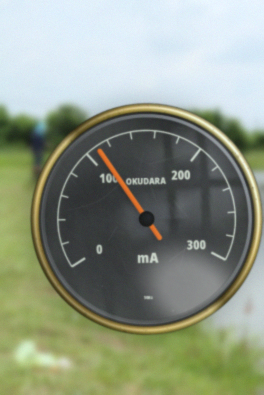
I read 110mA
